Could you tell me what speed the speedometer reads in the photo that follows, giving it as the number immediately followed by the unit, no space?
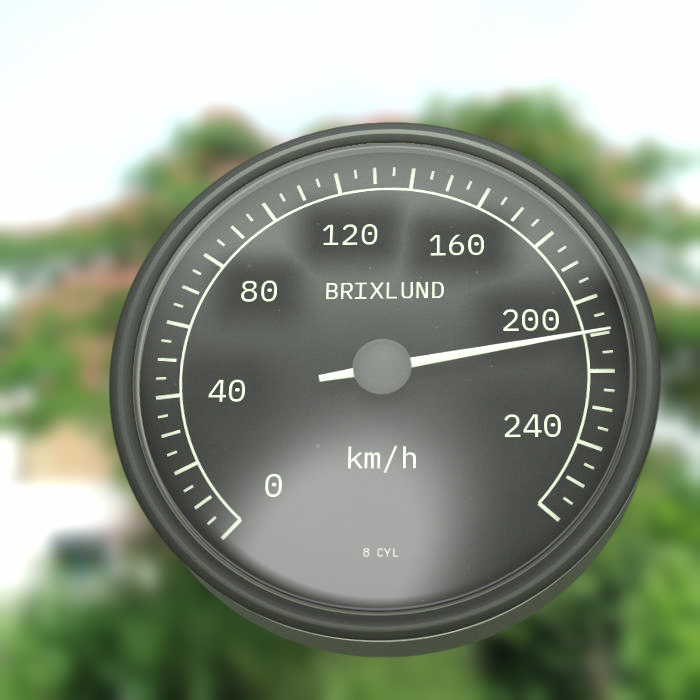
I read 210km/h
